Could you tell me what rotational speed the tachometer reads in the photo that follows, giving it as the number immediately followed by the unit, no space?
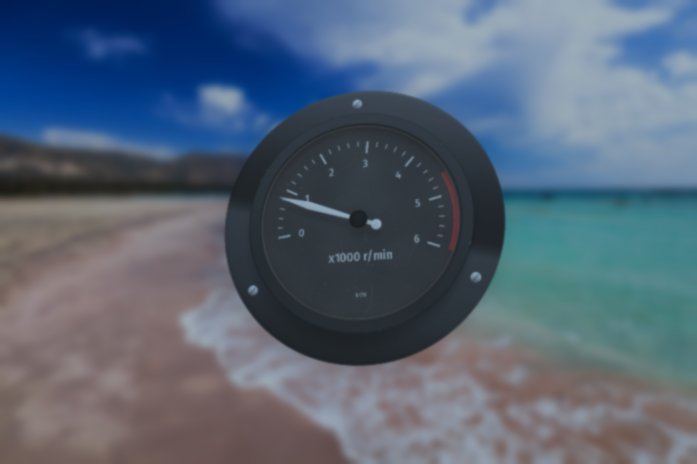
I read 800rpm
